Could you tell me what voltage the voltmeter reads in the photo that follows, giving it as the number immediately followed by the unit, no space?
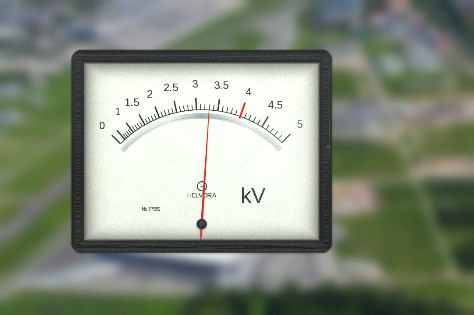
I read 3.3kV
